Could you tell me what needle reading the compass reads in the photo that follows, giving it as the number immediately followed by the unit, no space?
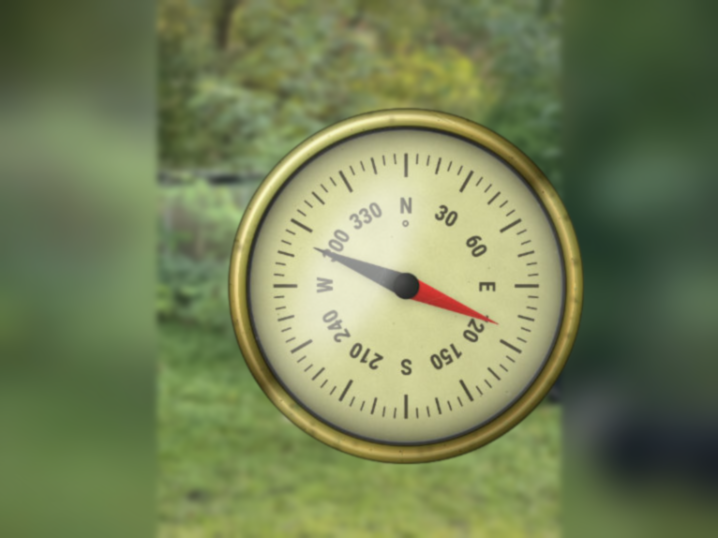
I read 112.5°
